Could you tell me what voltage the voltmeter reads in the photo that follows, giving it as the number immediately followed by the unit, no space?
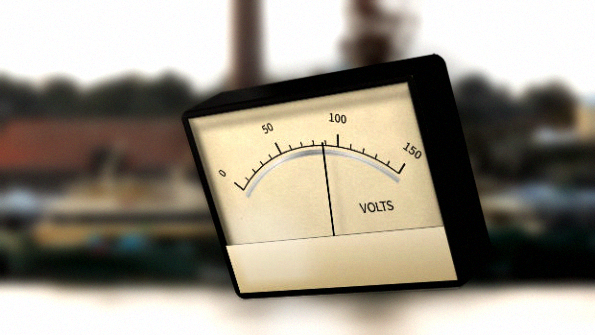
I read 90V
